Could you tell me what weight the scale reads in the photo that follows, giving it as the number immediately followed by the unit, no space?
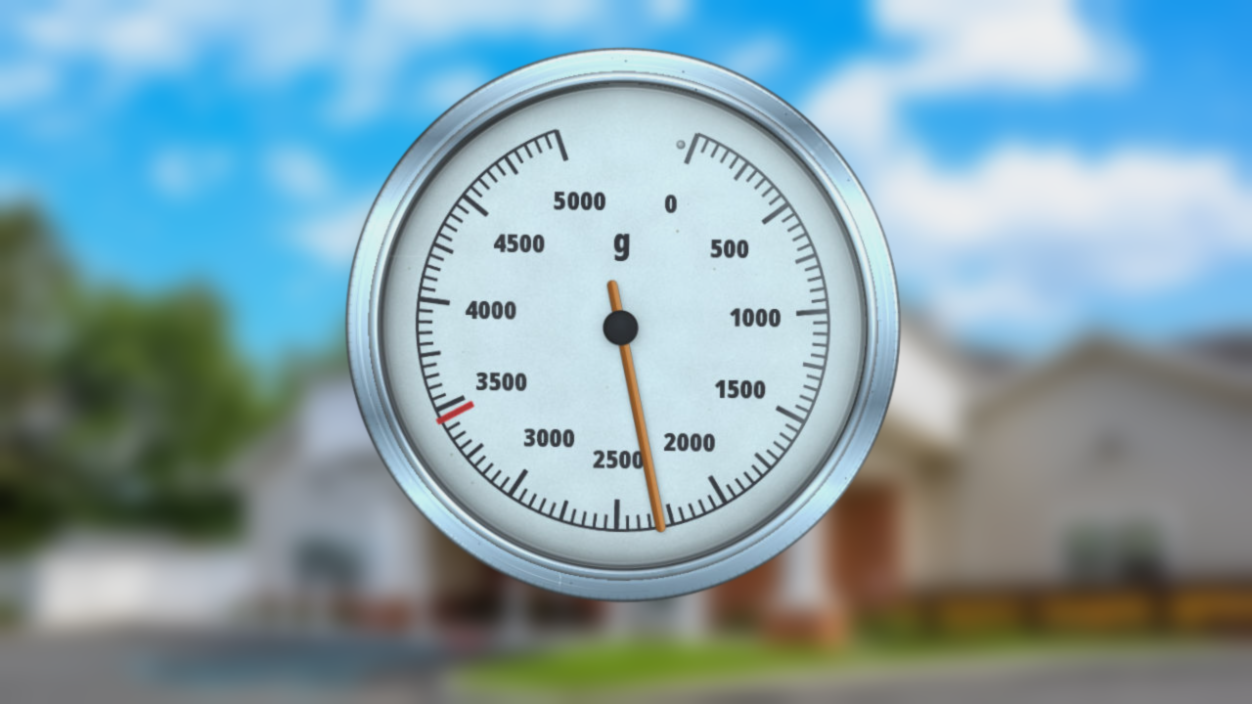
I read 2300g
